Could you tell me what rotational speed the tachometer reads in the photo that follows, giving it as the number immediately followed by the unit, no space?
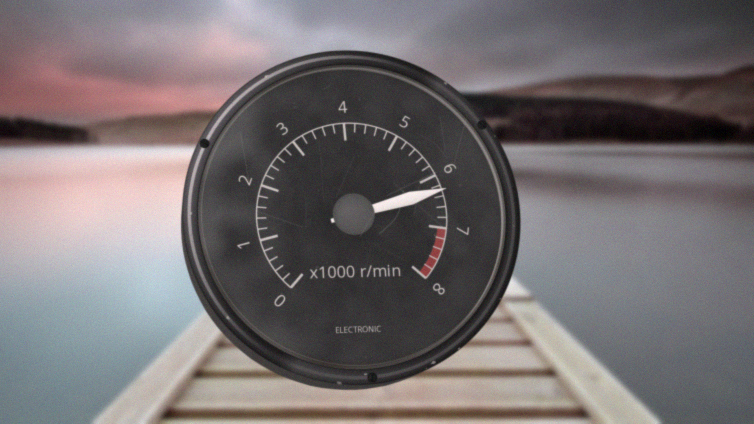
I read 6300rpm
